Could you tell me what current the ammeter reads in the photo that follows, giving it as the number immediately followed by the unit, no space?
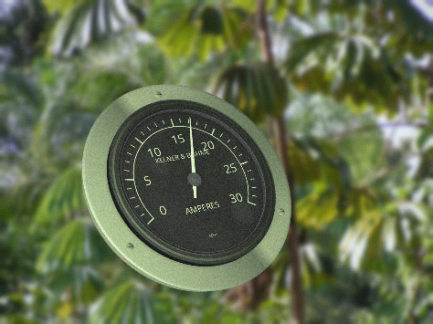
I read 17A
